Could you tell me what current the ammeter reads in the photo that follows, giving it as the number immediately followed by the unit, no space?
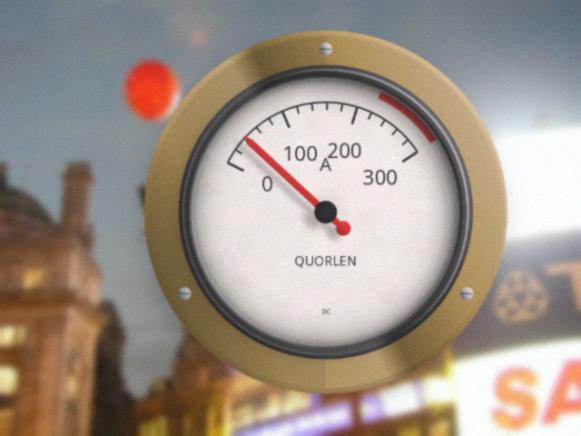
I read 40A
